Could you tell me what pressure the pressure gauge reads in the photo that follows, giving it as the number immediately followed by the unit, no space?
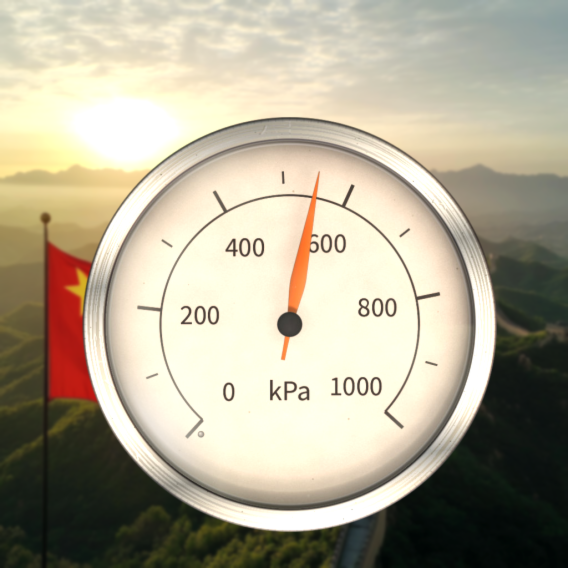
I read 550kPa
